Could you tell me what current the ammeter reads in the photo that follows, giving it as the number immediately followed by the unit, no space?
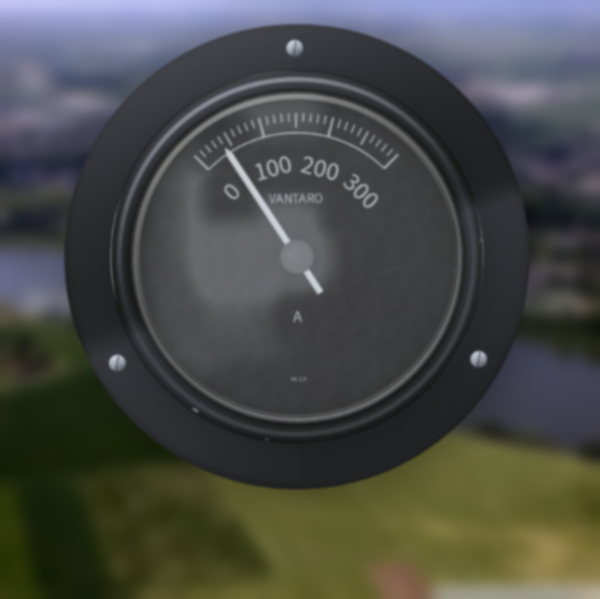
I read 40A
